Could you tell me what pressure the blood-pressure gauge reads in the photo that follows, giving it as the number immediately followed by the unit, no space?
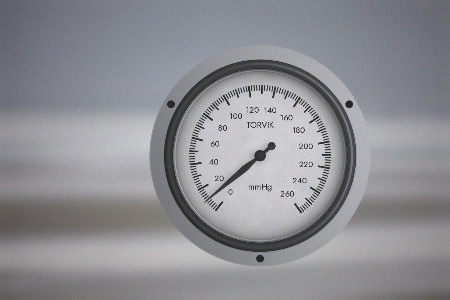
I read 10mmHg
